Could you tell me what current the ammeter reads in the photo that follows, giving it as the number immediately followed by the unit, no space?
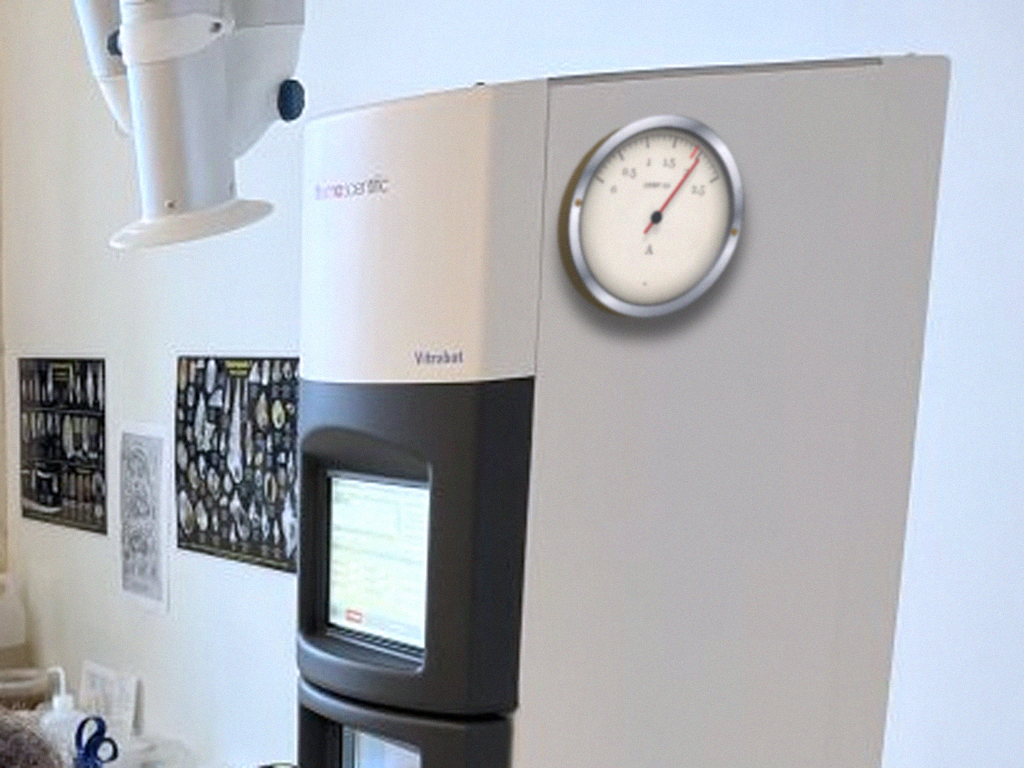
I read 2A
